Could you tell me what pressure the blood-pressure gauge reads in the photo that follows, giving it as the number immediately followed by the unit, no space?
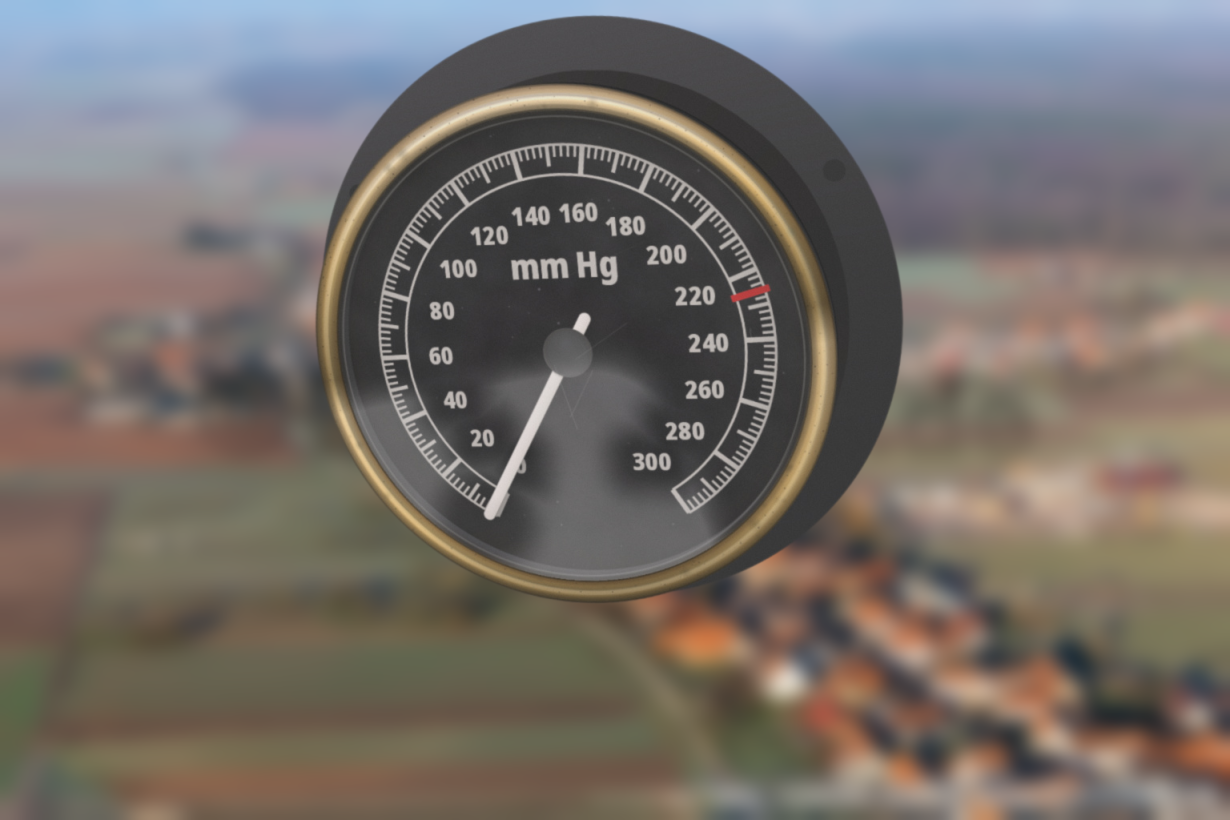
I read 2mmHg
